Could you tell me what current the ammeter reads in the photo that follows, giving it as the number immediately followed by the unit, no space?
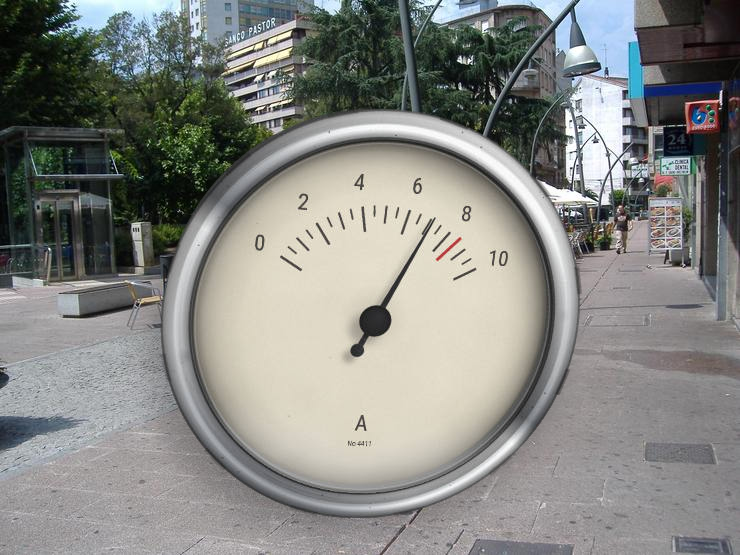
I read 7A
